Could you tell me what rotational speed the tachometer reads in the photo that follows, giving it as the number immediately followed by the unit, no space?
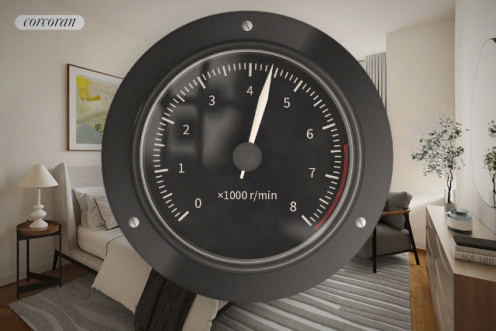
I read 4400rpm
